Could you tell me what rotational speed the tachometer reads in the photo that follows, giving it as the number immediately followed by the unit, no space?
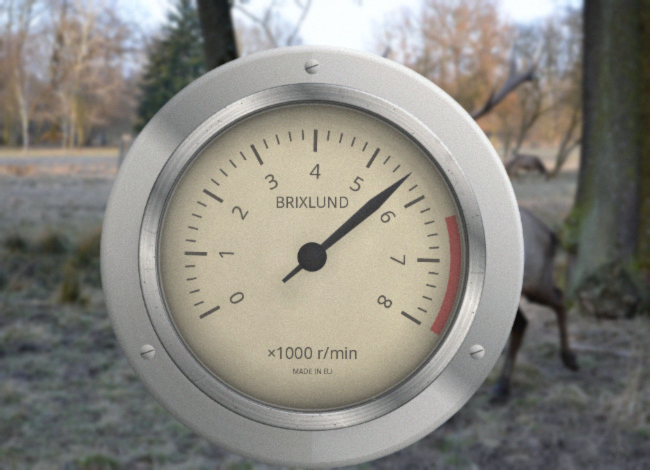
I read 5600rpm
